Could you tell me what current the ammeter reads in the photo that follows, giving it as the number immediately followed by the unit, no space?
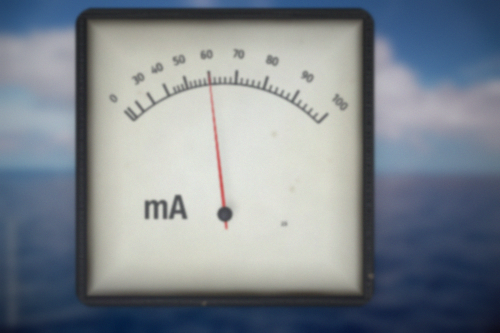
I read 60mA
